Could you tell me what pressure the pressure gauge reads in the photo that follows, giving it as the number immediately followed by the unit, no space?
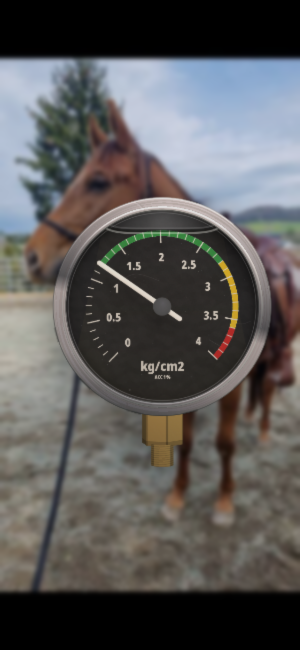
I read 1.2kg/cm²
